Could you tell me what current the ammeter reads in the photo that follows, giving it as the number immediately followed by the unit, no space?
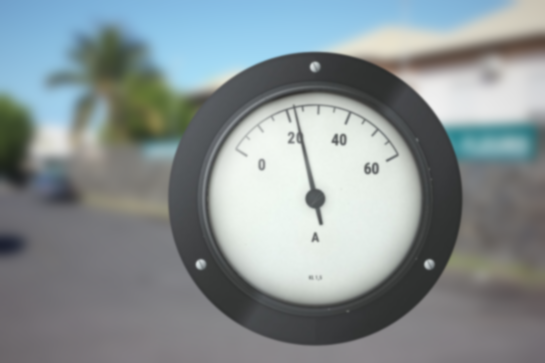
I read 22.5A
